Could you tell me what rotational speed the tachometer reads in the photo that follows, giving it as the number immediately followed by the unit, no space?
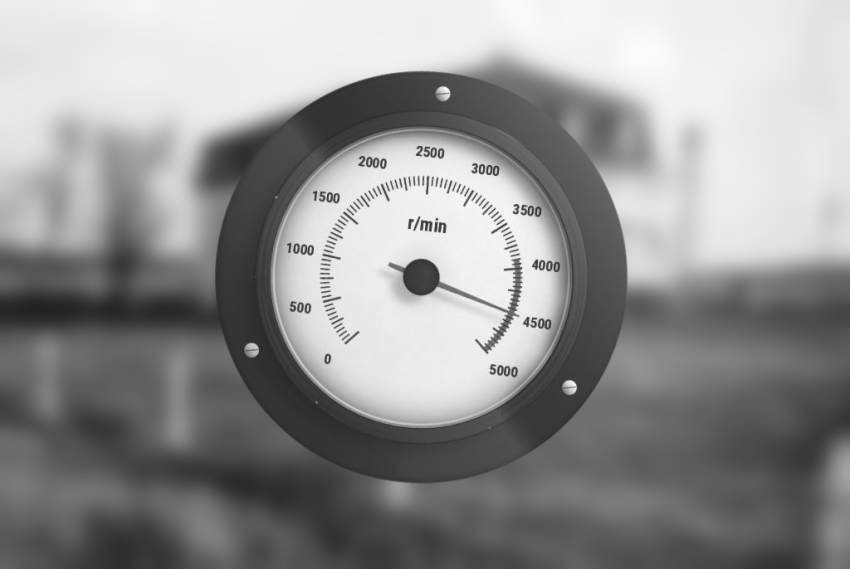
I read 4500rpm
